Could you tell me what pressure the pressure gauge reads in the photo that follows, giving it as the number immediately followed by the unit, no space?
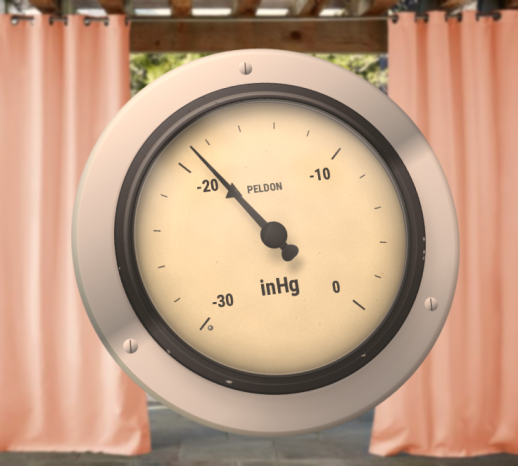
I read -19inHg
